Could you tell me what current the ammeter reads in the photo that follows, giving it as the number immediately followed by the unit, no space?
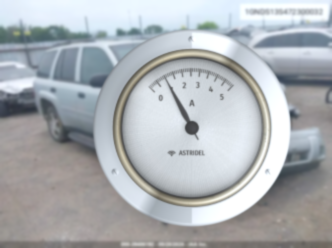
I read 1A
